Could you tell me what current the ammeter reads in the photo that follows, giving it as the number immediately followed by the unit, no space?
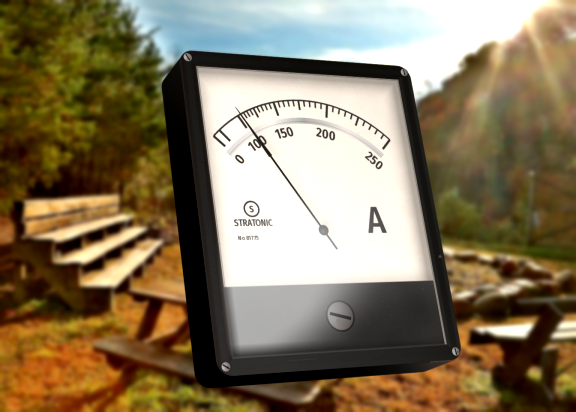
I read 100A
